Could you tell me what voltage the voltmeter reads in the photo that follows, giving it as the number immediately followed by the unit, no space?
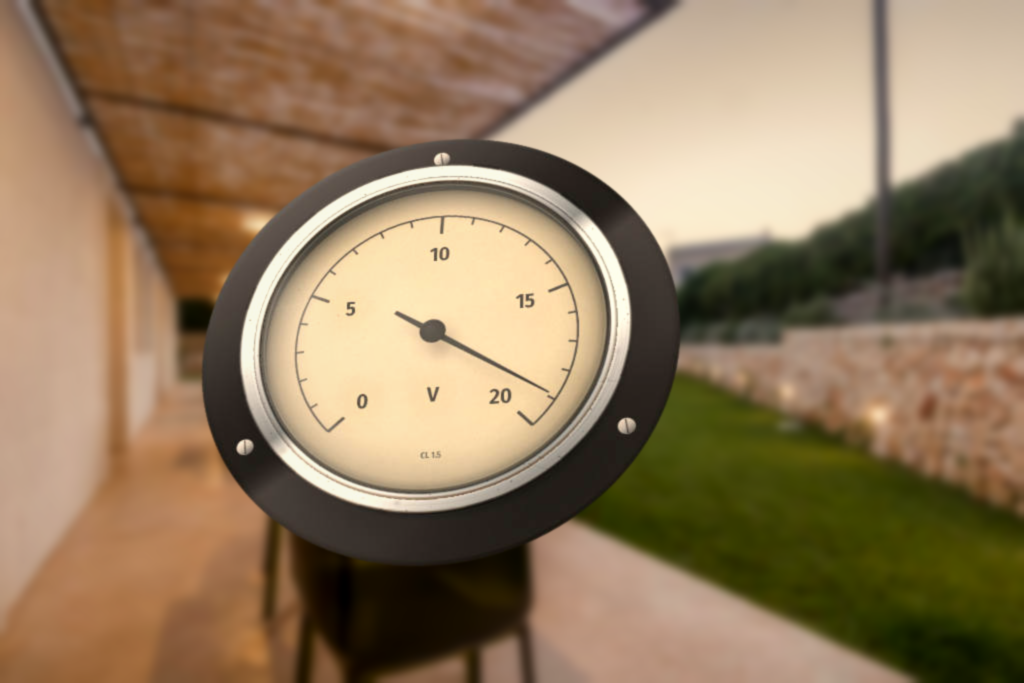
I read 19V
